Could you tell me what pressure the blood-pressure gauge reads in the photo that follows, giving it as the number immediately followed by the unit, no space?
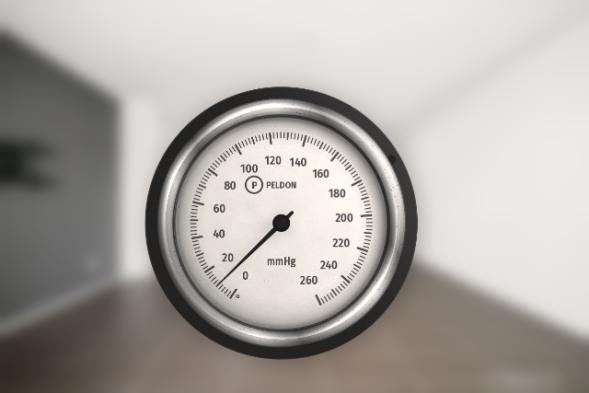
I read 10mmHg
